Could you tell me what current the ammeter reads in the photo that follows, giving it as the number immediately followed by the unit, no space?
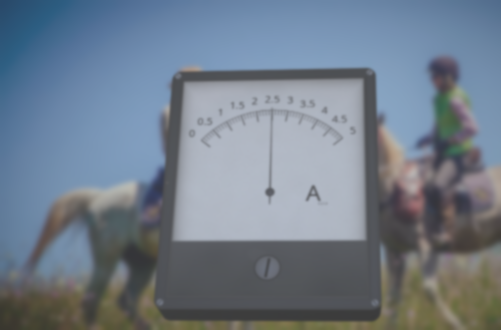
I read 2.5A
